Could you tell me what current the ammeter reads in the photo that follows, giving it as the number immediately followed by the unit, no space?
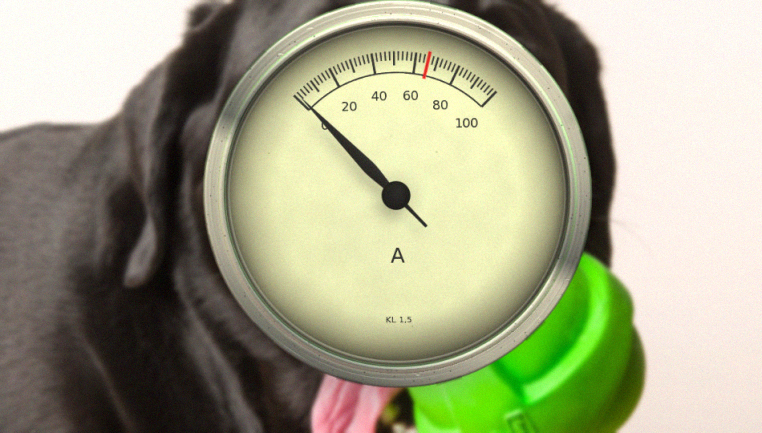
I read 2A
